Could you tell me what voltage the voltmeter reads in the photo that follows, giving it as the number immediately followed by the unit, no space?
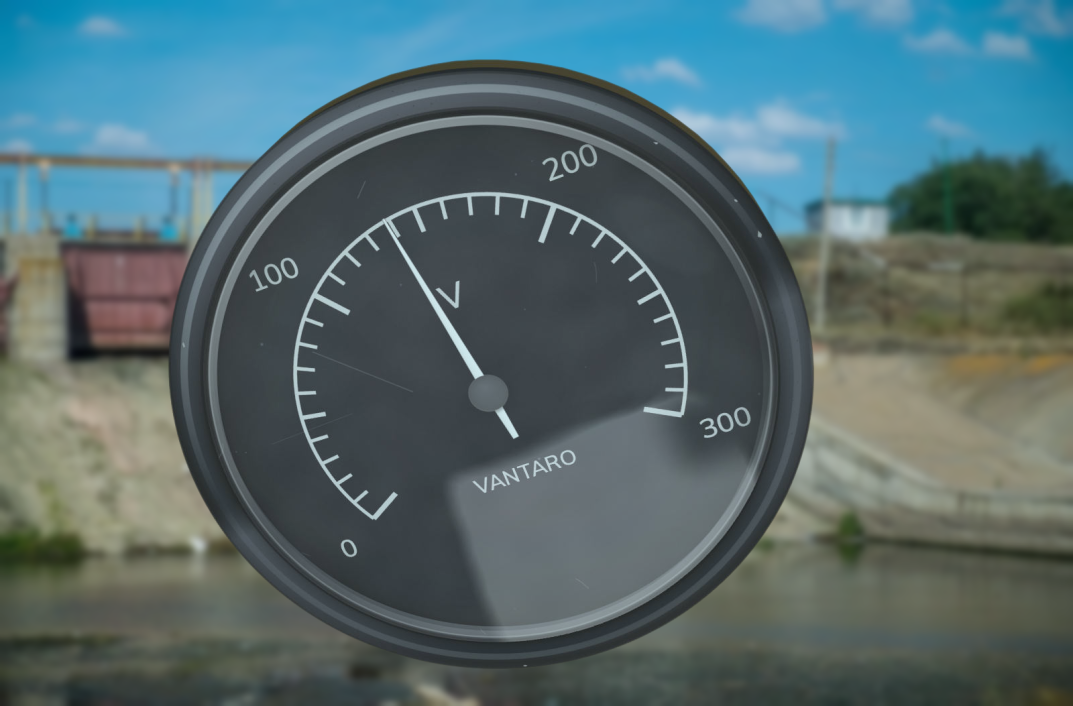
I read 140V
